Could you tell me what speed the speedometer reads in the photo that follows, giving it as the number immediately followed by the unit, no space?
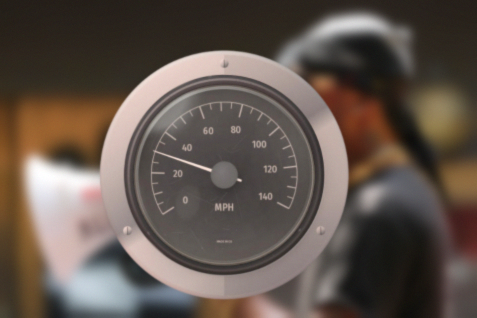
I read 30mph
